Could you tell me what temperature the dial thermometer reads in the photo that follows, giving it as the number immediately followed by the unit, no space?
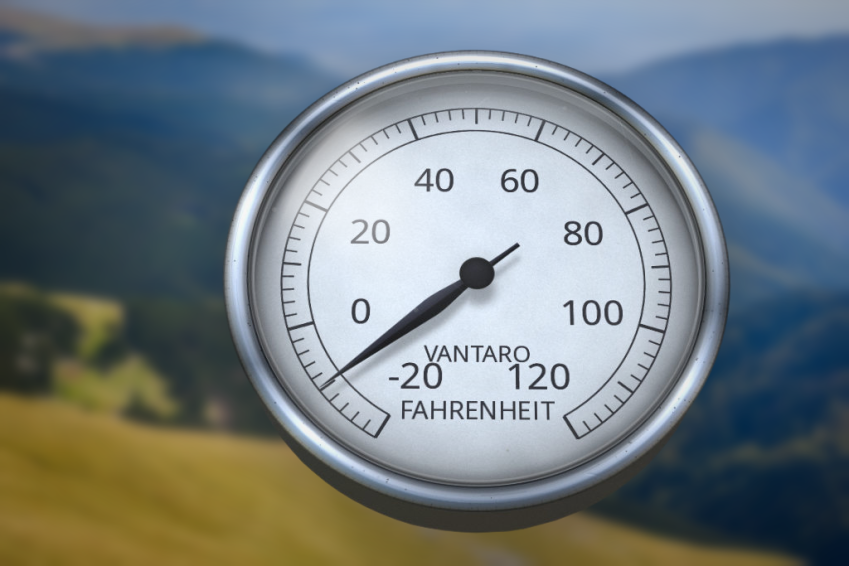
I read -10°F
